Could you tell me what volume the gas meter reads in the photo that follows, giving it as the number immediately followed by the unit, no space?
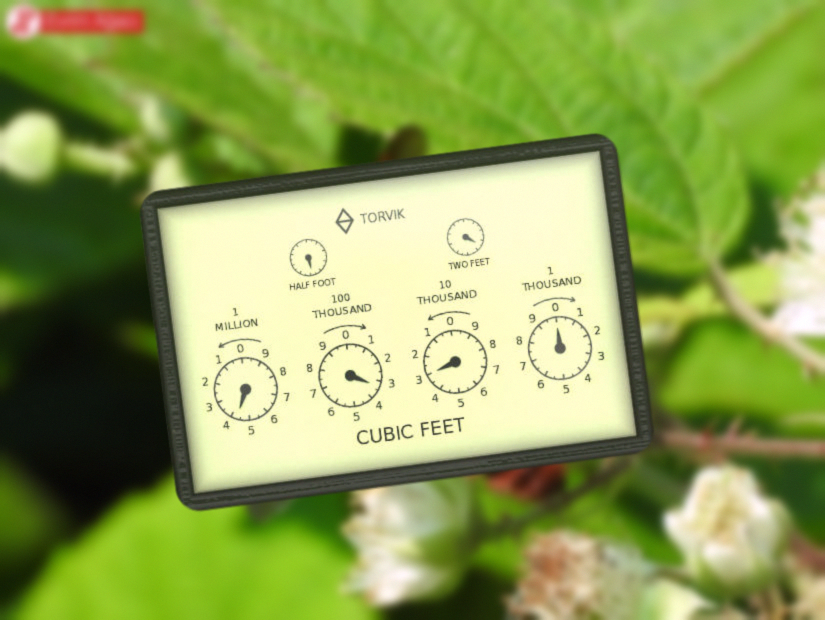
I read 433000ft³
